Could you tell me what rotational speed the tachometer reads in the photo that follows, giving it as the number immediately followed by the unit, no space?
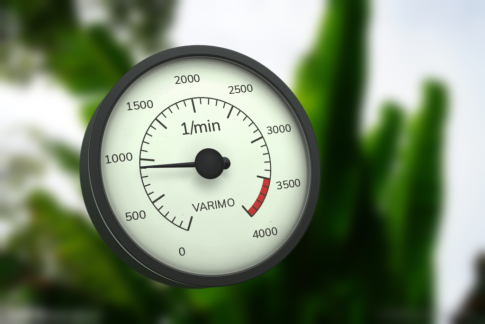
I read 900rpm
